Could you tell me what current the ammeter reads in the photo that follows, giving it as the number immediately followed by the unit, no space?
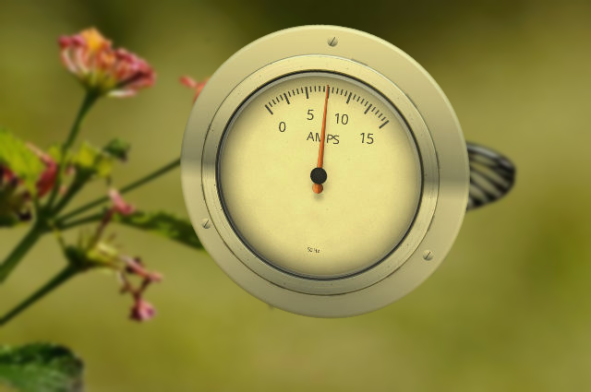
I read 7.5A
